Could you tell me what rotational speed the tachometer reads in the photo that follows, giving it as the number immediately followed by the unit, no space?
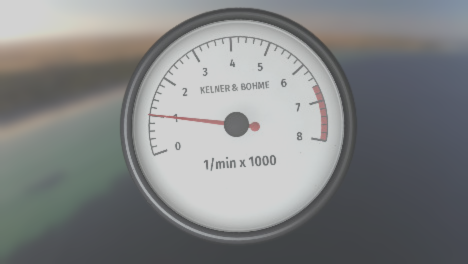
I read 1000rpm
